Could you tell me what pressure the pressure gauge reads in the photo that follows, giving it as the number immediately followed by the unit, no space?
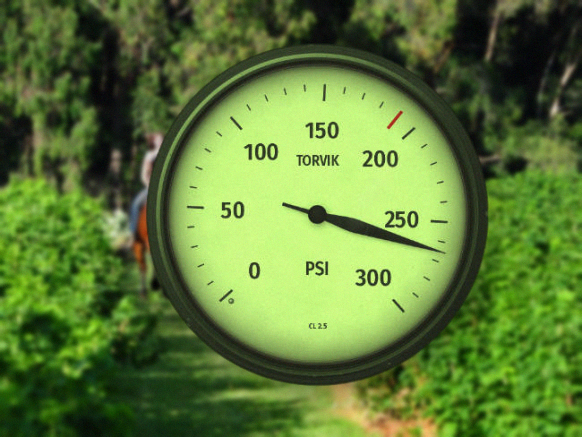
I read 265psi
